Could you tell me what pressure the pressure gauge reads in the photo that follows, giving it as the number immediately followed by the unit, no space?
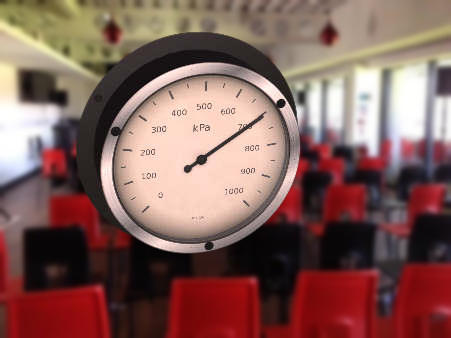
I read 700kPa
